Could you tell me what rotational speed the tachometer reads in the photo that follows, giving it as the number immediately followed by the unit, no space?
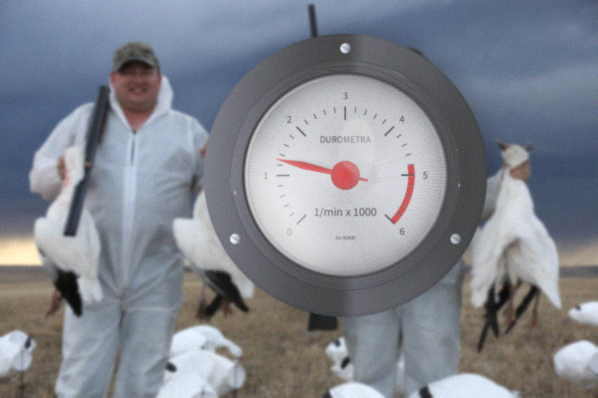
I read 1300rpm
